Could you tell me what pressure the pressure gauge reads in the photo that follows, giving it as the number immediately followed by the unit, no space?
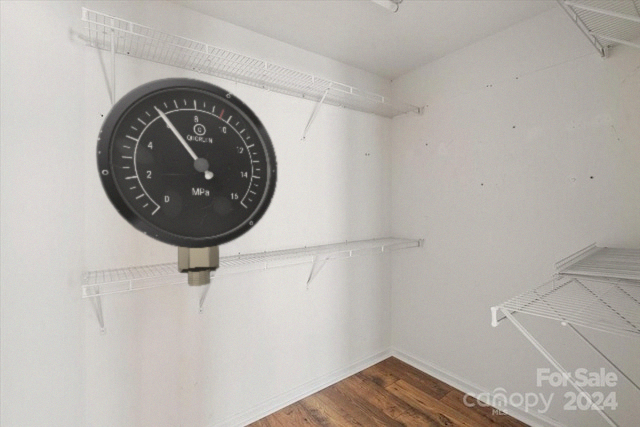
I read 6MPa
